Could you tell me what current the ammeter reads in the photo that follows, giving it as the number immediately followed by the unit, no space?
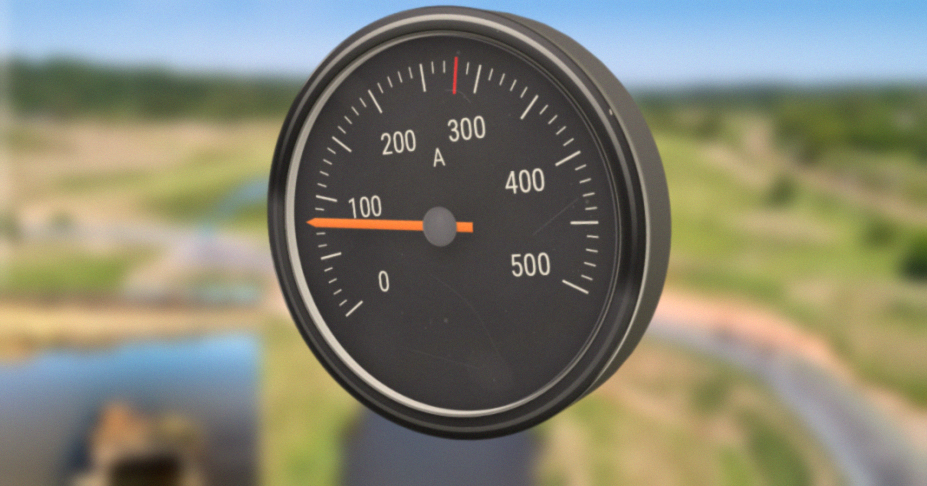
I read 80A
